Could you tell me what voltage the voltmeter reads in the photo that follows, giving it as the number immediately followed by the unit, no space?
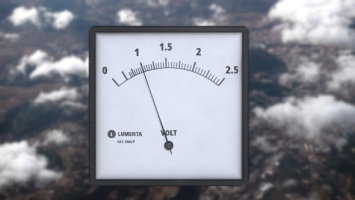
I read 1V
